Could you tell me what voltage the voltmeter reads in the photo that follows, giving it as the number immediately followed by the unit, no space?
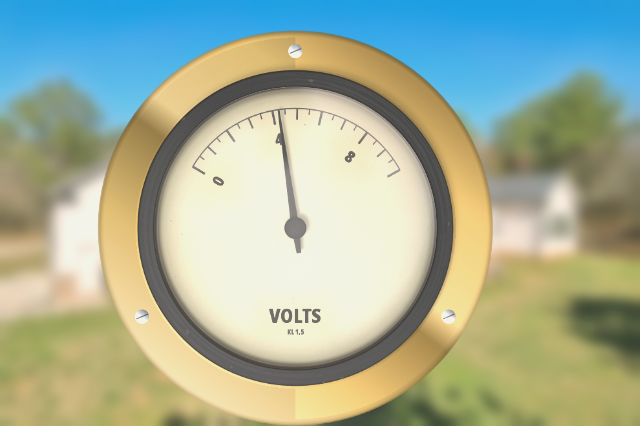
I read 4.25V
